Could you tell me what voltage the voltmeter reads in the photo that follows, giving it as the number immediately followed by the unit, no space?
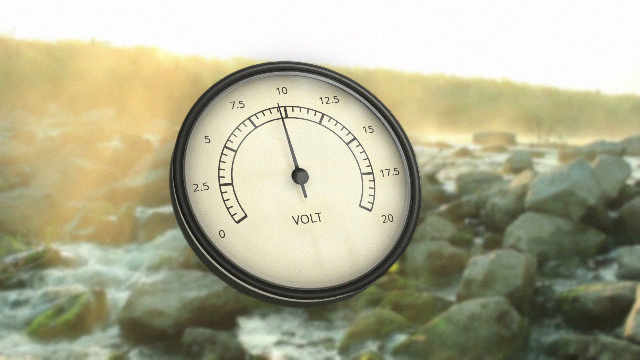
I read 9.5V
